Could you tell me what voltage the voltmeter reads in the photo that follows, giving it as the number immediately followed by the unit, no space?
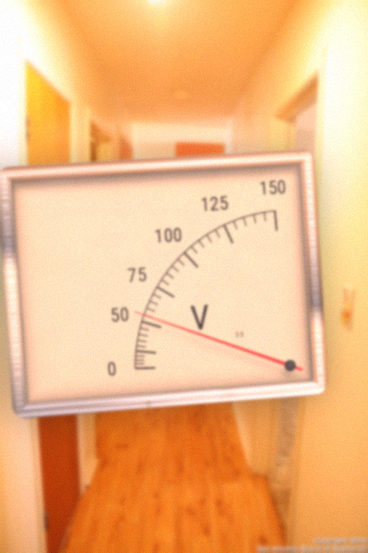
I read 55V
